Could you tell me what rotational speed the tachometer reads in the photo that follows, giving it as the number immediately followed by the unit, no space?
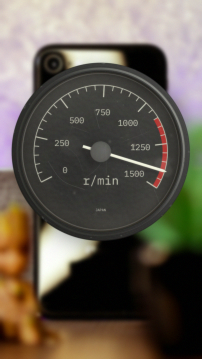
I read 1400rpm
